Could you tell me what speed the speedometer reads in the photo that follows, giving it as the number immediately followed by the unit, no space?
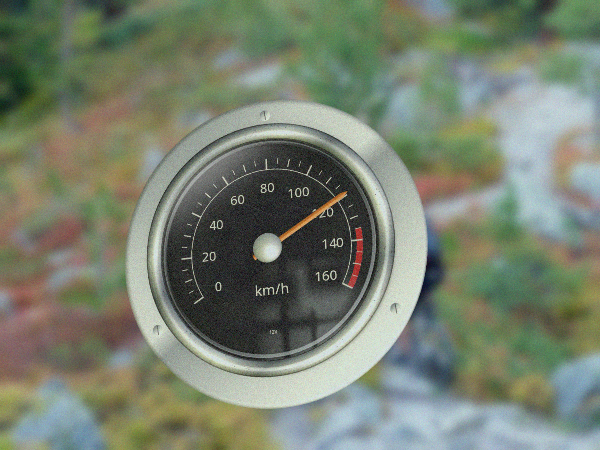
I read 120km/h
